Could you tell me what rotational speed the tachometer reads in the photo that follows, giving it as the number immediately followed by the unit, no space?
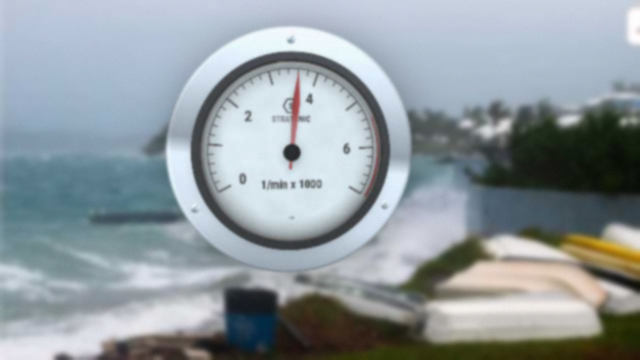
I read 3600rpm
